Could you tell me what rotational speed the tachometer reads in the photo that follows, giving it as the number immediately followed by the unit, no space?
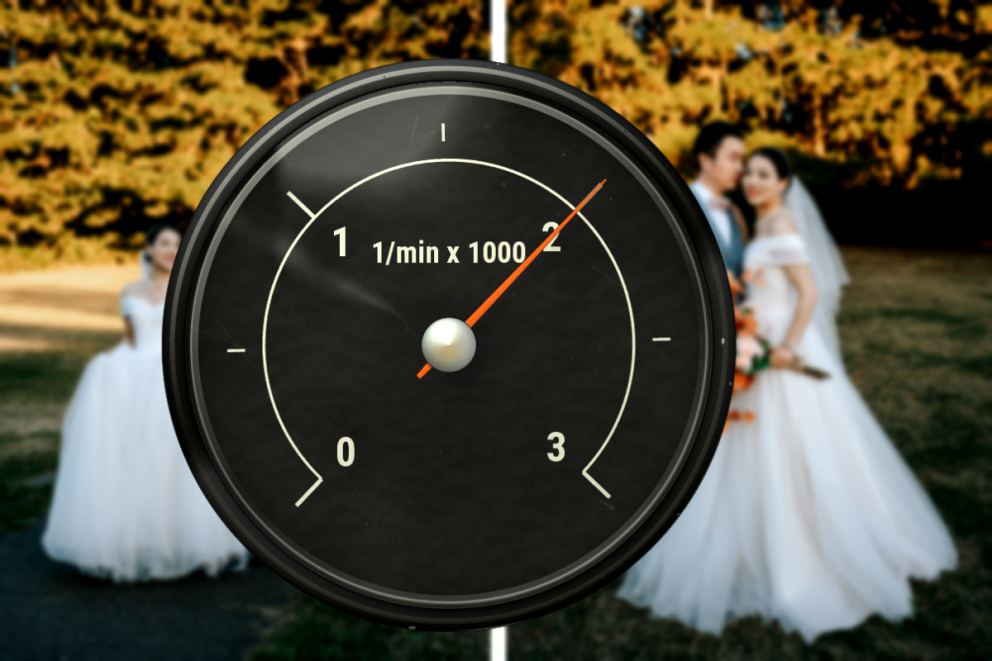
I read 2000rpm
